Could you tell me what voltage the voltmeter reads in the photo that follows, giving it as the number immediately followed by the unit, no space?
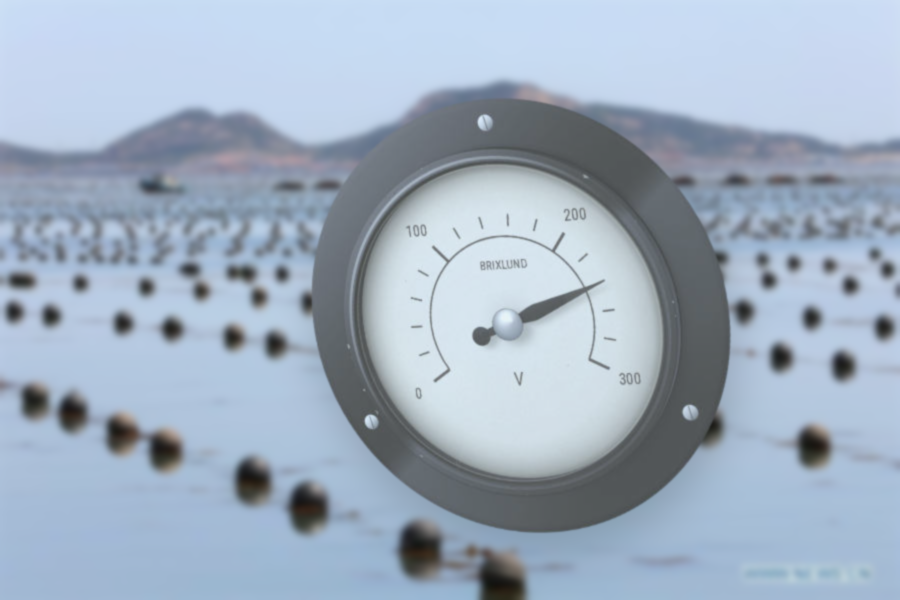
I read 240V
